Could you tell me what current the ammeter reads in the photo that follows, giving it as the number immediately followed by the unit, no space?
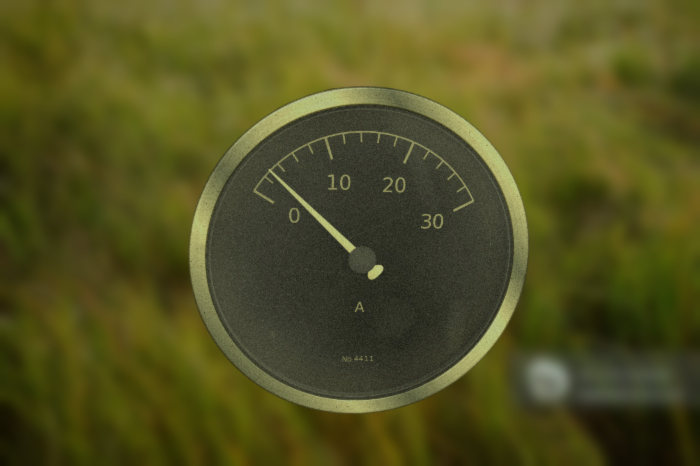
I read 3A
